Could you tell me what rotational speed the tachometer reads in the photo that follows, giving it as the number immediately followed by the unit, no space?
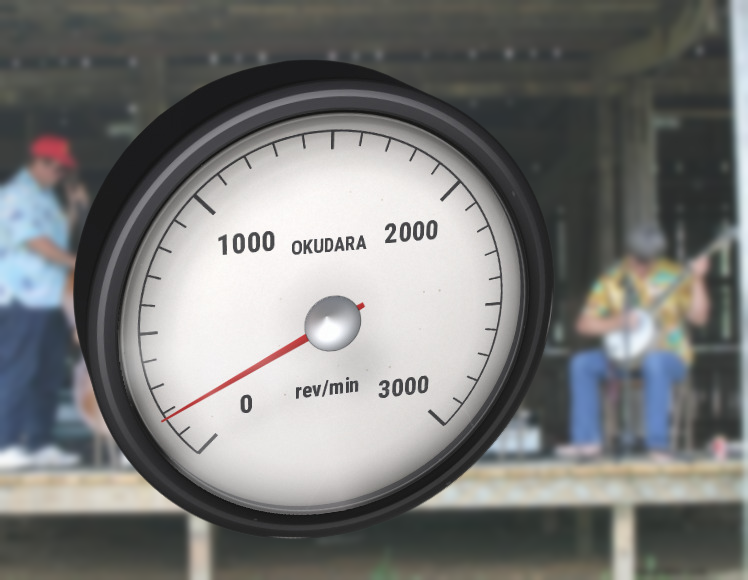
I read 200rpm
